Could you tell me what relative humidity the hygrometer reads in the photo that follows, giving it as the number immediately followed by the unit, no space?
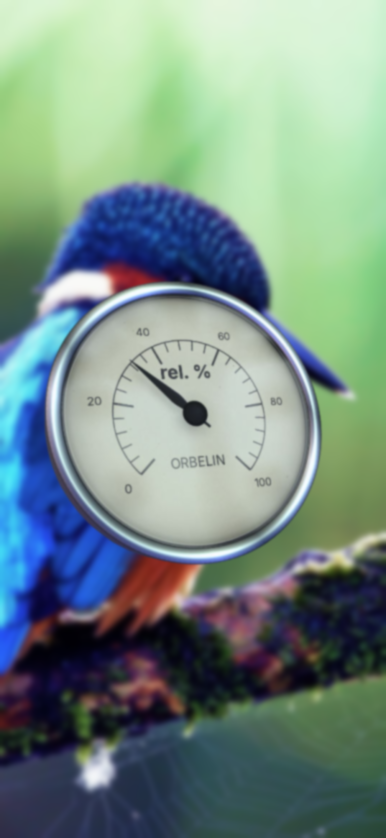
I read 32%
